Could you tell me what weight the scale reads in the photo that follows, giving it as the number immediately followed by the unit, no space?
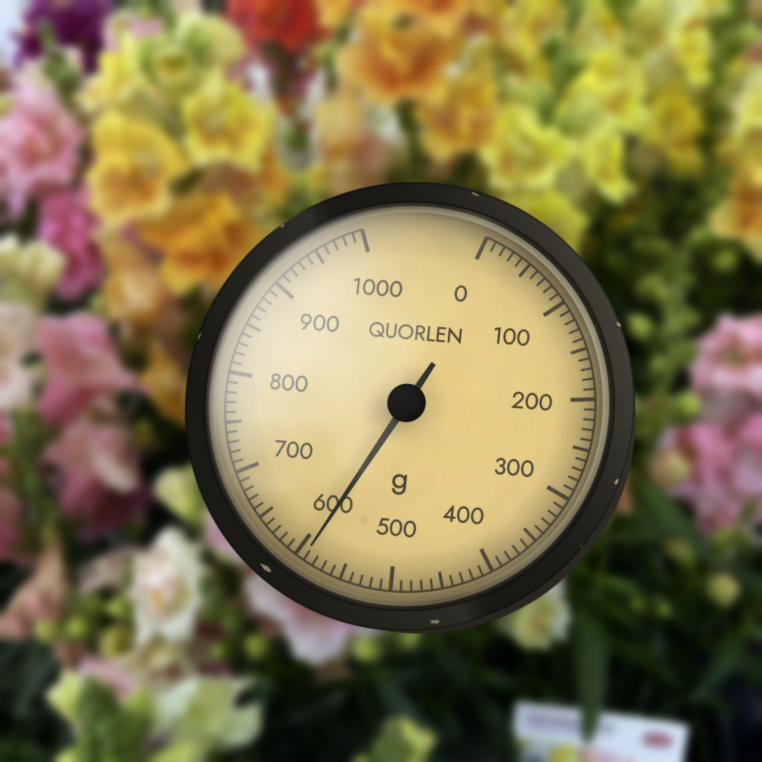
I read 590g
